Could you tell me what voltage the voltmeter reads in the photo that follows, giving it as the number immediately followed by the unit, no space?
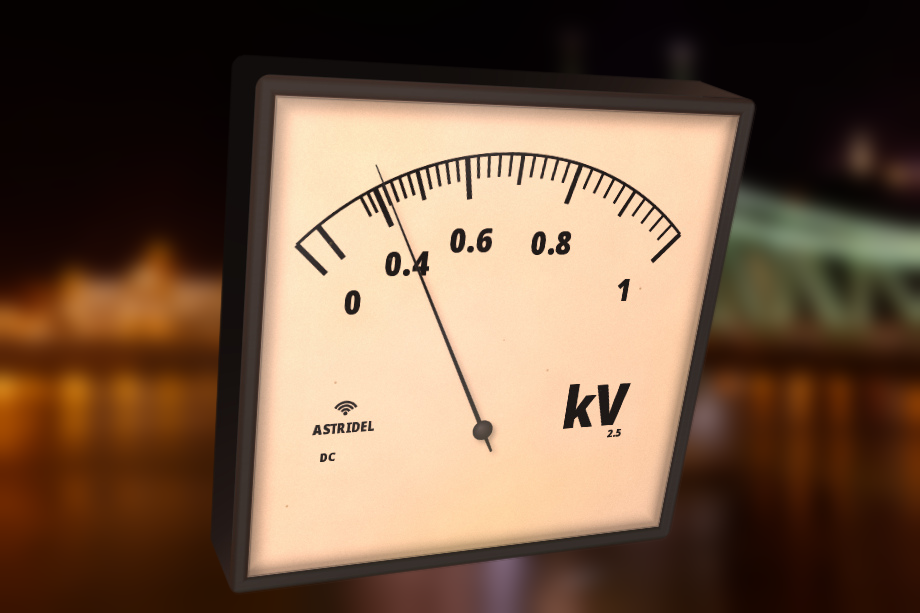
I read 0.42kV
